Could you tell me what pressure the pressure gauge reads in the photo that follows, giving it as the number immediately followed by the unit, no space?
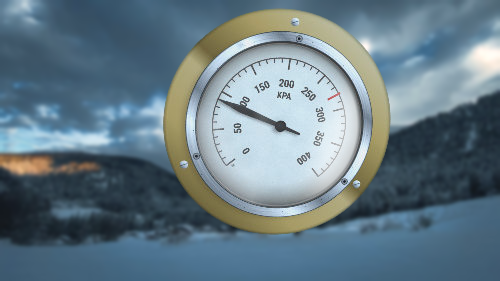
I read 90kPa
